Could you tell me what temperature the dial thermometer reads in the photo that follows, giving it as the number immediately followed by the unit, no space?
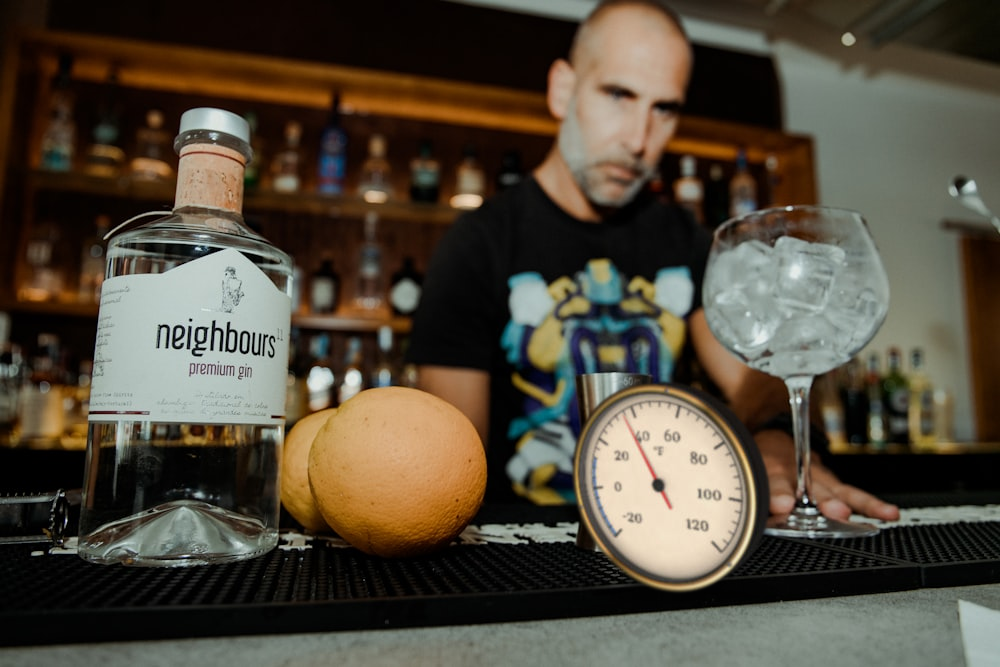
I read 36°F
